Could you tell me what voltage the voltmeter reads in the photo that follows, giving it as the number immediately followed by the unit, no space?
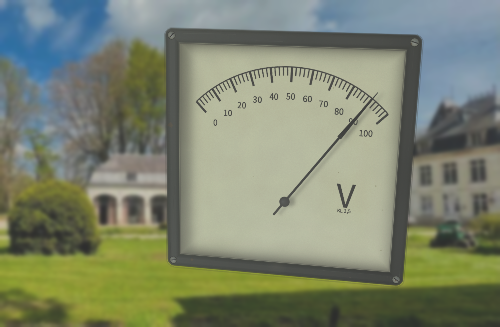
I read 90V
